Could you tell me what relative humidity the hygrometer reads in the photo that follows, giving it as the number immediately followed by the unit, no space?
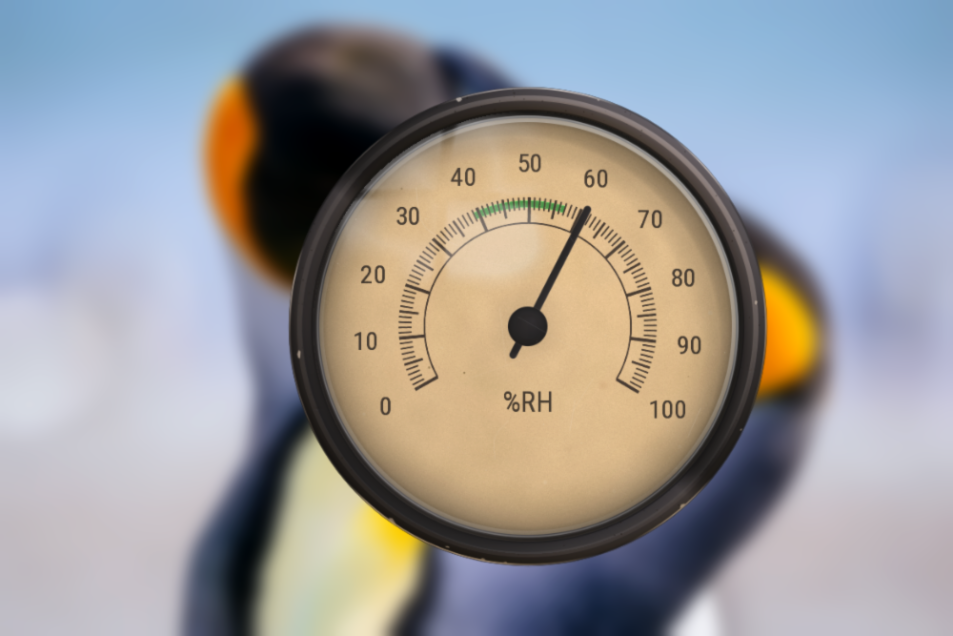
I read 61%
